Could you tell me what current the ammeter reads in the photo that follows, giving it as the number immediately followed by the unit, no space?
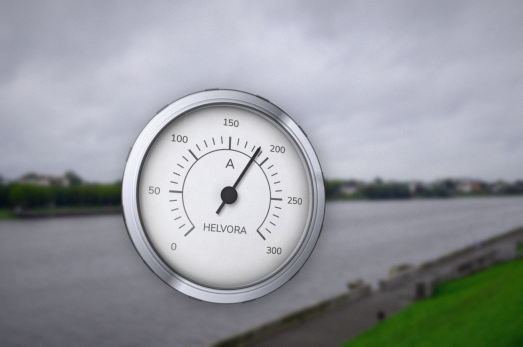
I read 185A
